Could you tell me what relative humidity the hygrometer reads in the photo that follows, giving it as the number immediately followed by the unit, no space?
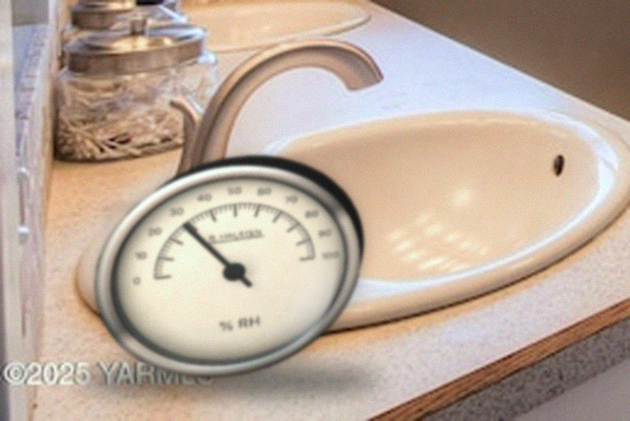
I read 30%
